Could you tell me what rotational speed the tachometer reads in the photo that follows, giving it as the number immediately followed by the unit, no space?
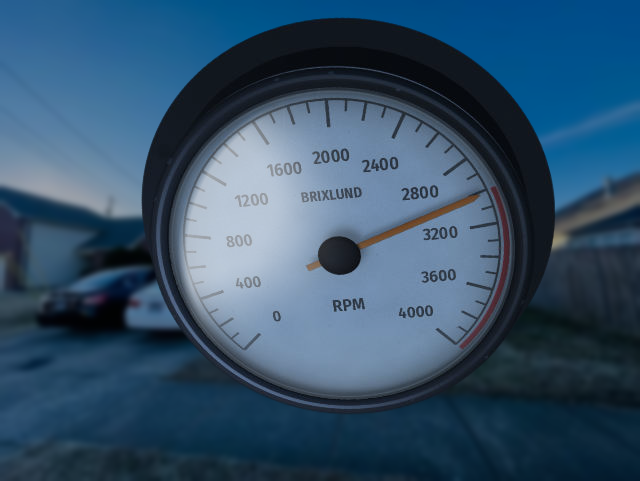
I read 3000rpm
